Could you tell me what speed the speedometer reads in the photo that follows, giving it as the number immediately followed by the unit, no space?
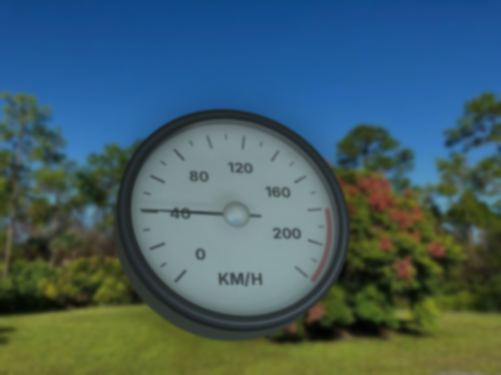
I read 40km/h
